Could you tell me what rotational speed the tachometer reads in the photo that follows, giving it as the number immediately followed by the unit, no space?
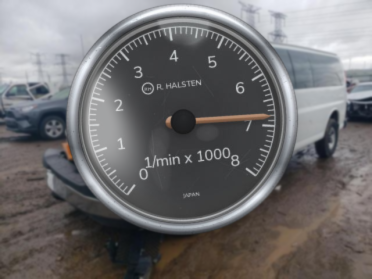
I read 6800rpm
